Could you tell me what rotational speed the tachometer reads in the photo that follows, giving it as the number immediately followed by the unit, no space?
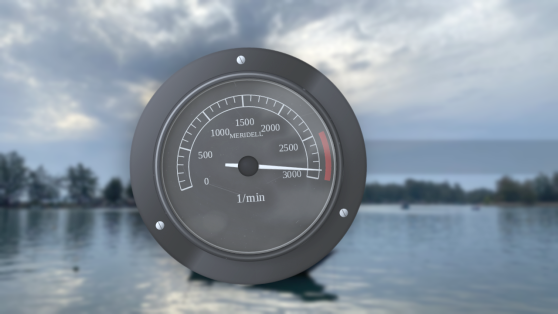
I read 2900rpm
